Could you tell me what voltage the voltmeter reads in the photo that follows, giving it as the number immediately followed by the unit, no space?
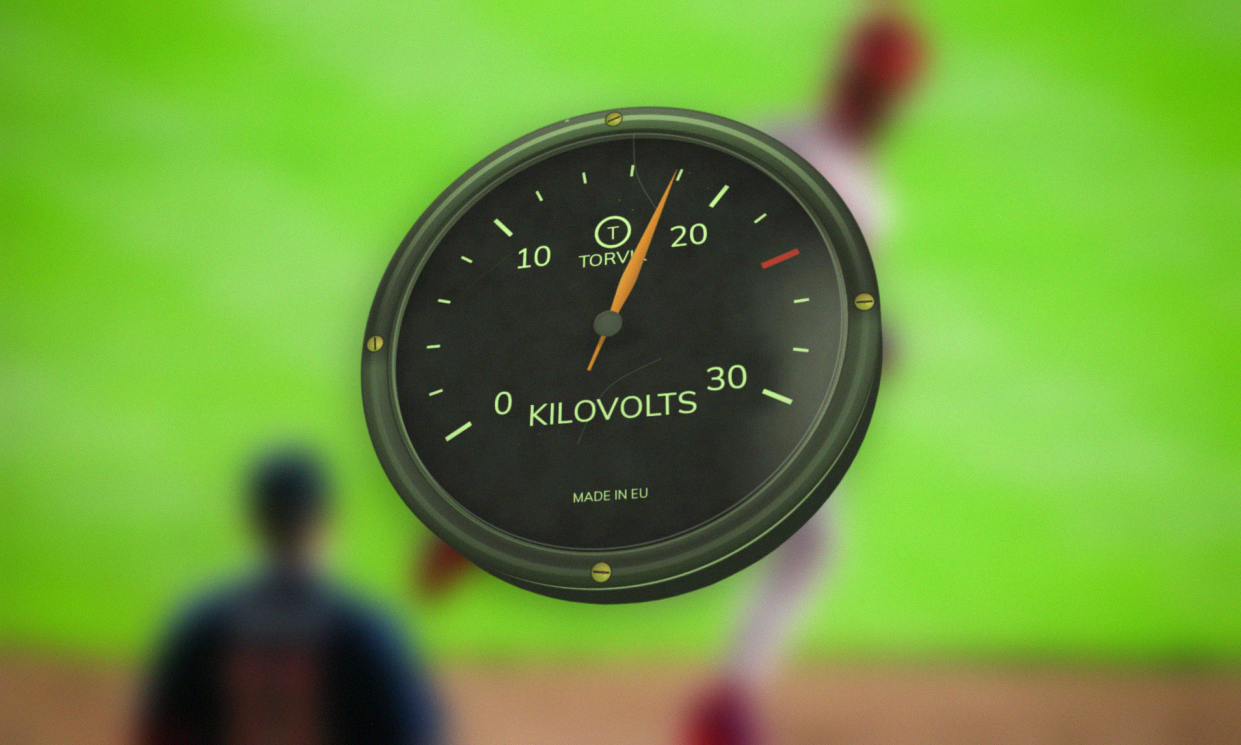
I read 18kV
